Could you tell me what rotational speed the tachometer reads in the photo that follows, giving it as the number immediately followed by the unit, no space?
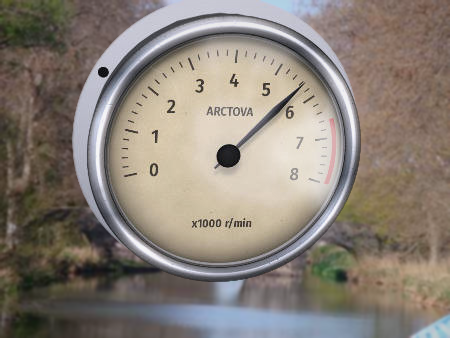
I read 5600rpm
